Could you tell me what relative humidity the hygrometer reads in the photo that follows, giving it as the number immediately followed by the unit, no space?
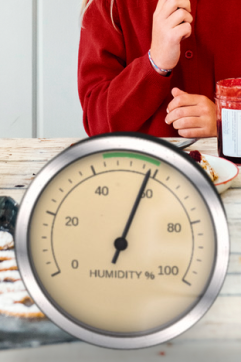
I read 58%
